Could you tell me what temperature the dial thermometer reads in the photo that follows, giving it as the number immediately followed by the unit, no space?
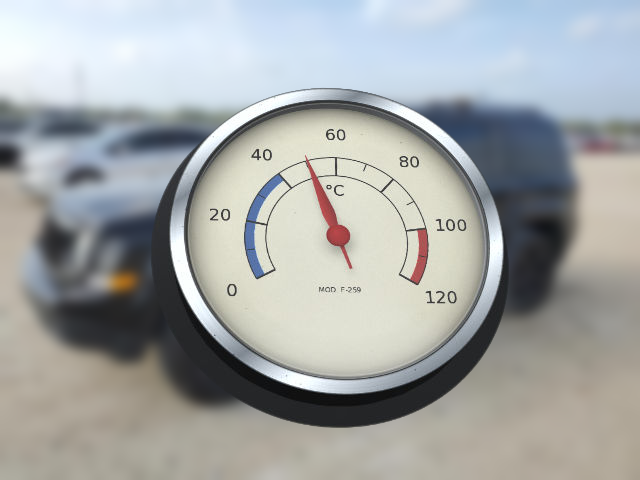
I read 50°C
